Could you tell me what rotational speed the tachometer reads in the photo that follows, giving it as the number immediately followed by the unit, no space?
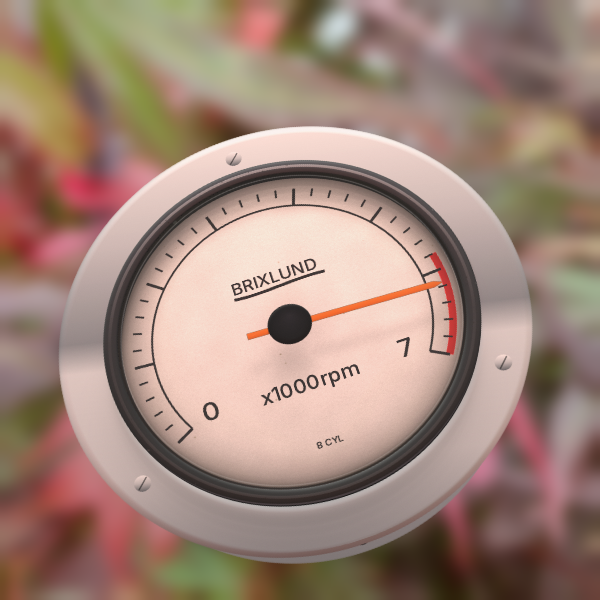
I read 6200rpm
